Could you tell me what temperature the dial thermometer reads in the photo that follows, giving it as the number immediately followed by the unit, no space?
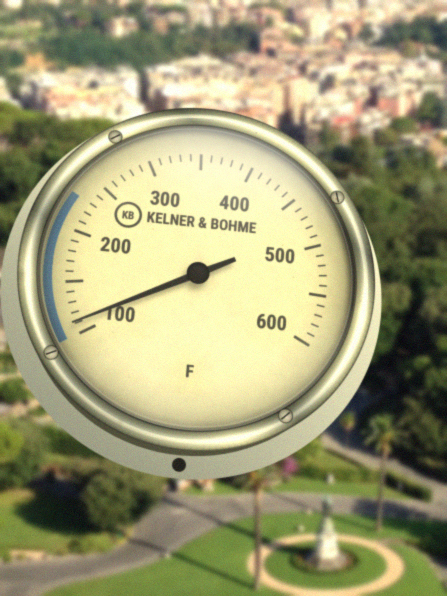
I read 110°F
